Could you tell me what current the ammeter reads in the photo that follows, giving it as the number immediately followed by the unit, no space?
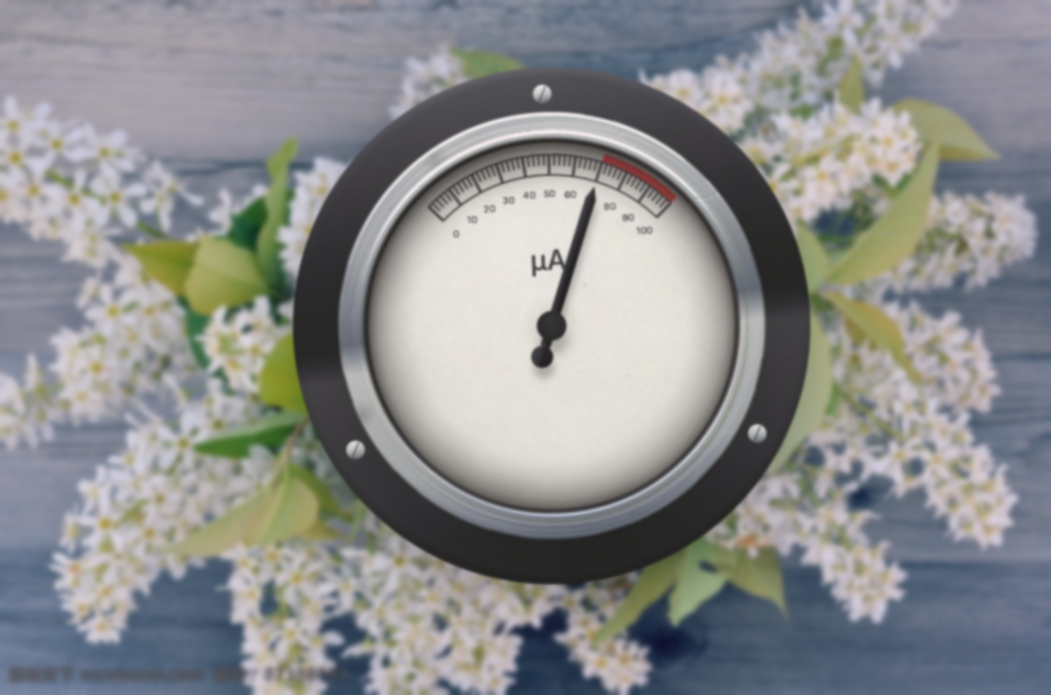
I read 70µA
